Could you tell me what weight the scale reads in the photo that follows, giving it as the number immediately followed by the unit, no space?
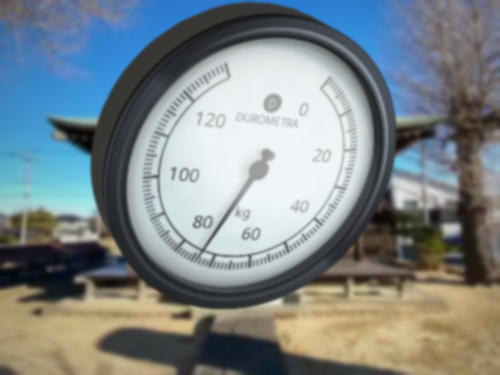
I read 75kg
